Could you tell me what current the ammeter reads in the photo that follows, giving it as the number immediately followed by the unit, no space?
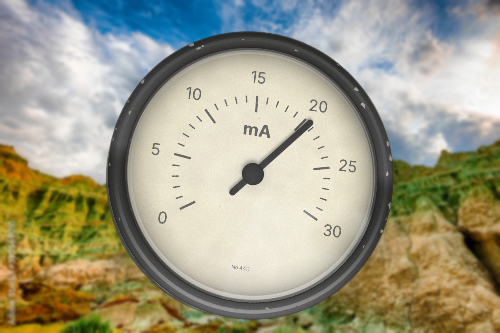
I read 20.5mA
